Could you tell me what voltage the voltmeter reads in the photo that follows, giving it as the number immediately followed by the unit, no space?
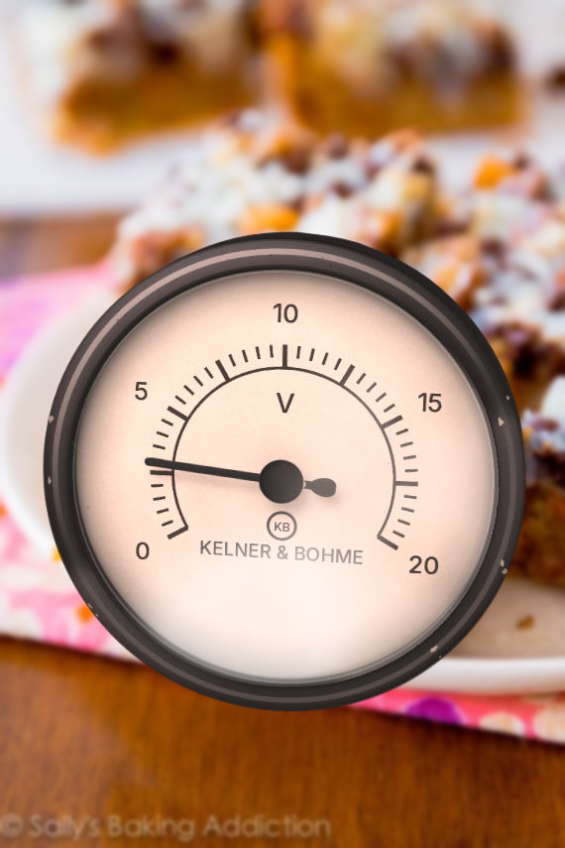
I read 3V
